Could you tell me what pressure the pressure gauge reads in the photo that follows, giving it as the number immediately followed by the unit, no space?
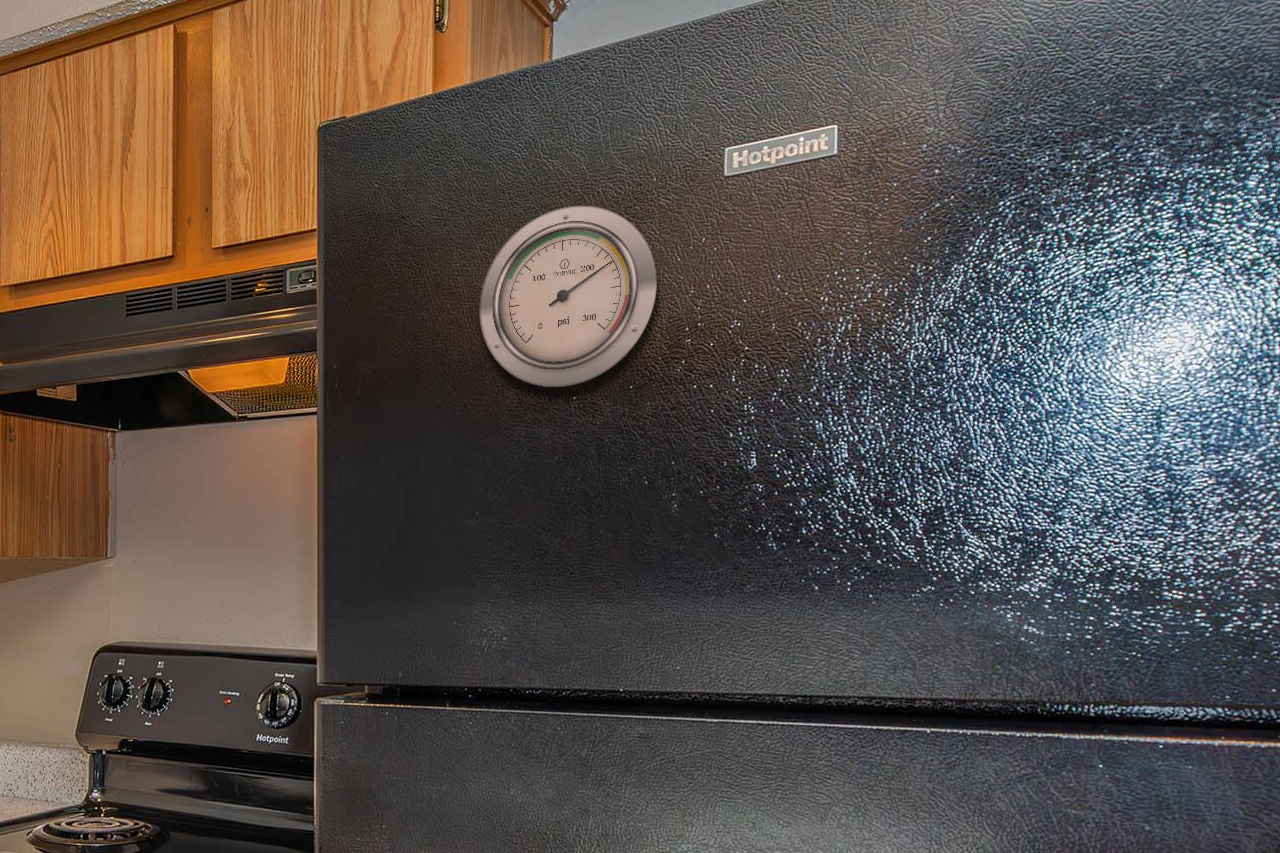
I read 220psi
